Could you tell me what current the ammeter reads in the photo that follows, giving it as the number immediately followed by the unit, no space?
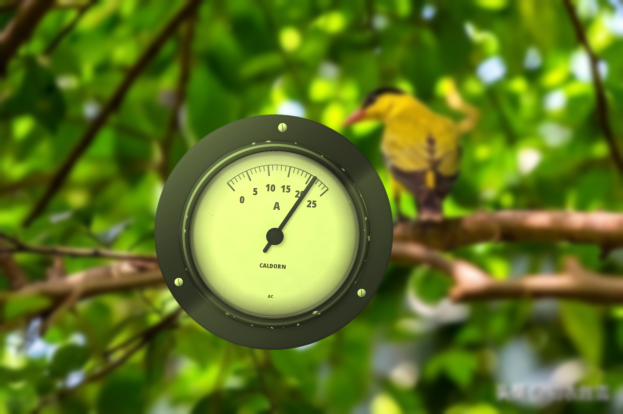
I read 21A
